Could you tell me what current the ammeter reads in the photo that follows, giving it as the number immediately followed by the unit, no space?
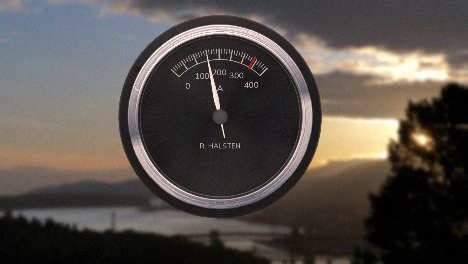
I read 150A
